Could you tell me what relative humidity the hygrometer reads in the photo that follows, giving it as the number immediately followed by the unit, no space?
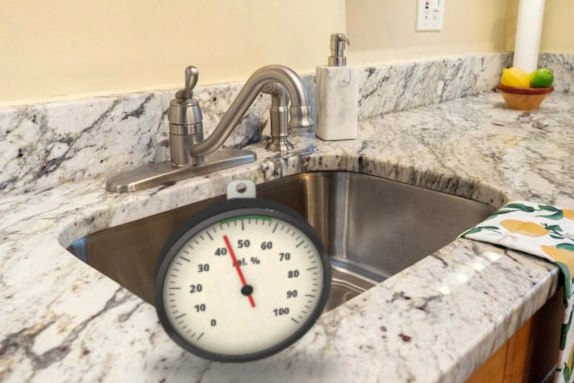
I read 44%
